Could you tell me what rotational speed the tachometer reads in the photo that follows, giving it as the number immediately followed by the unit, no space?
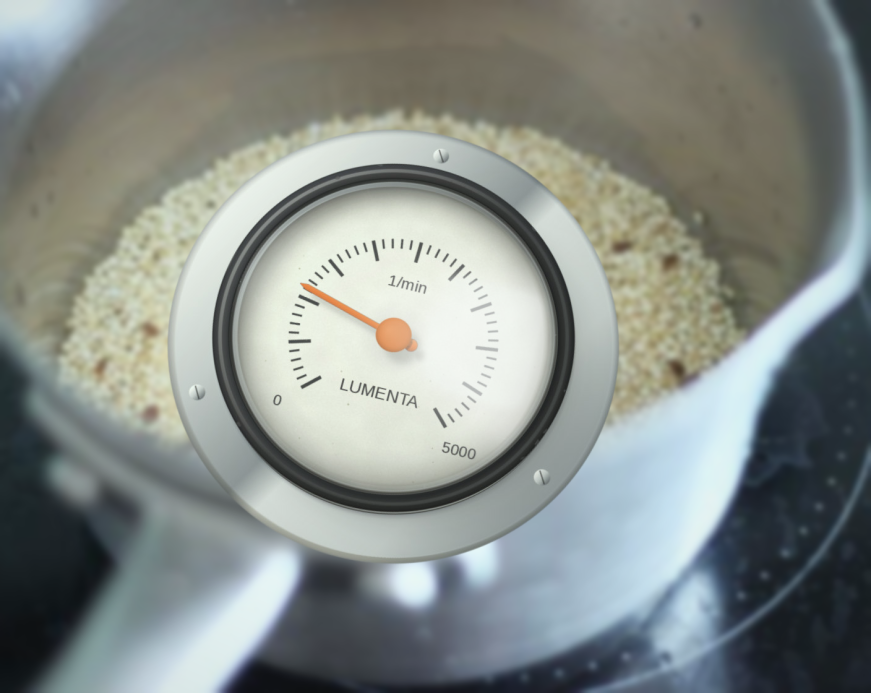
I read 1100rpm
